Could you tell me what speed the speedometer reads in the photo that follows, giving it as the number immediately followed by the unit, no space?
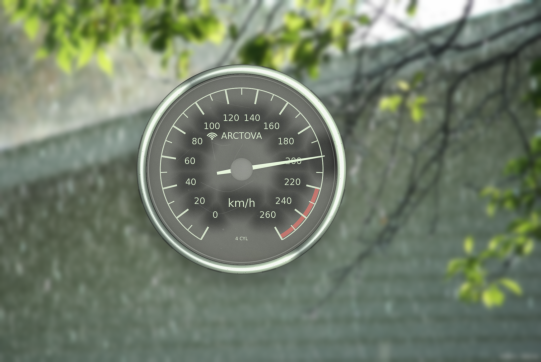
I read 200km/h
